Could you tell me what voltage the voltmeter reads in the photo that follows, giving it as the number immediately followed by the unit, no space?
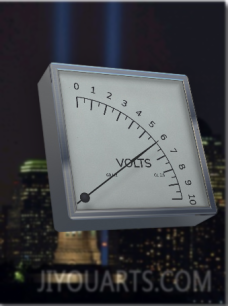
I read 6V
